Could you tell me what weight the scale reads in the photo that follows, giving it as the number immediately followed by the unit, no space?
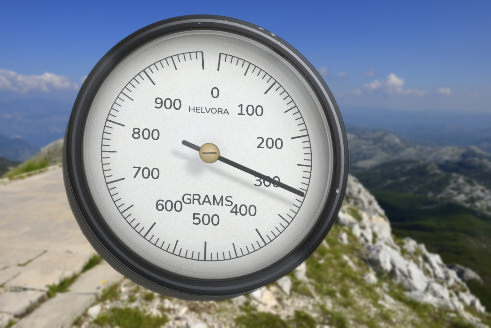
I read 300g
